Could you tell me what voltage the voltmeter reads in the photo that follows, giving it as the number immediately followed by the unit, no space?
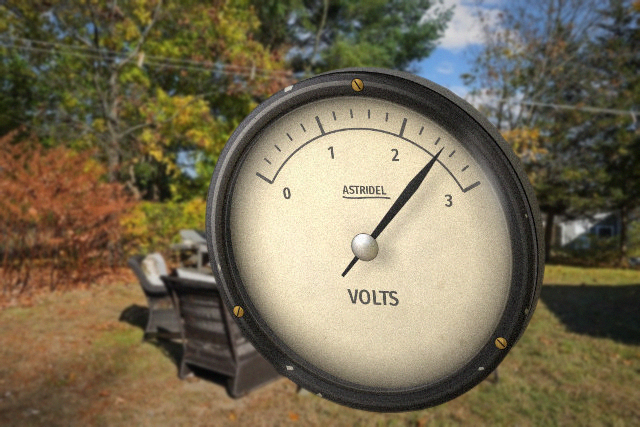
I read 2.5V
